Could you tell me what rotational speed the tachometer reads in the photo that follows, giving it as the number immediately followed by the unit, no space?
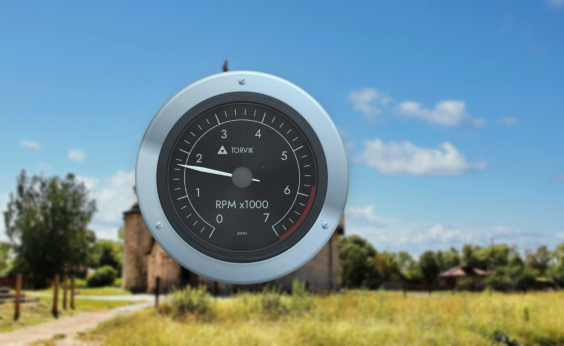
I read 1700rpm
